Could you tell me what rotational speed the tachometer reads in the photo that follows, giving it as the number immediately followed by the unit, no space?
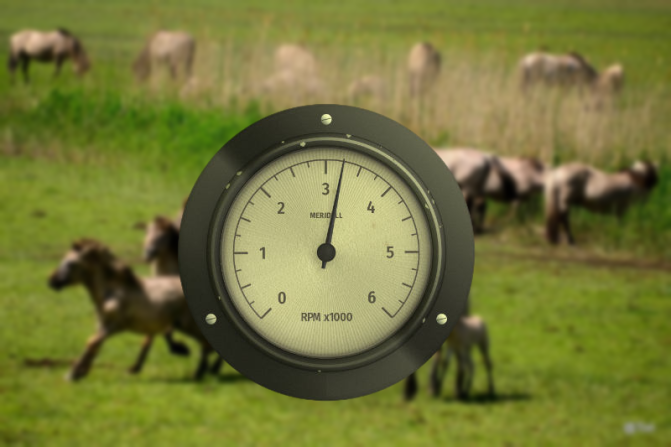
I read 3250rpm
